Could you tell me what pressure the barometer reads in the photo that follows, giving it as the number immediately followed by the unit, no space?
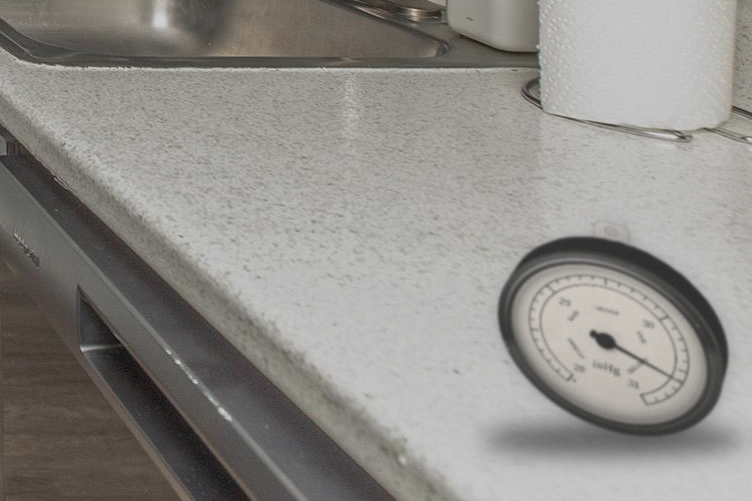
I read 30.6inHg
